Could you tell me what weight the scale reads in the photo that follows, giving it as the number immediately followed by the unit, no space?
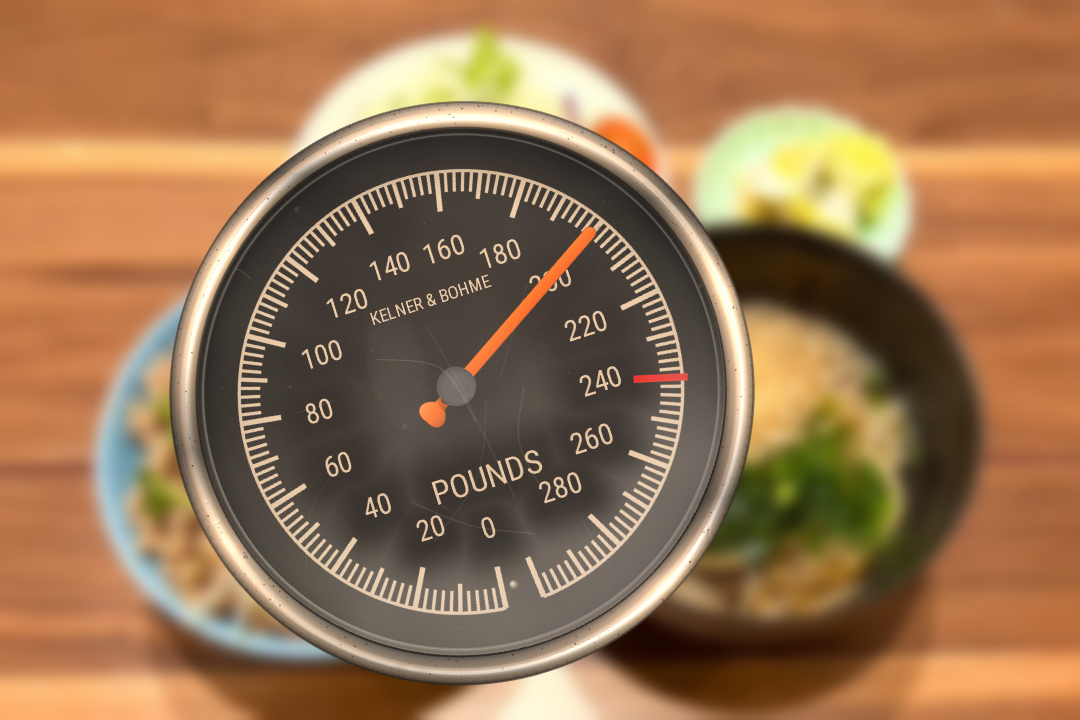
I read 200lb
